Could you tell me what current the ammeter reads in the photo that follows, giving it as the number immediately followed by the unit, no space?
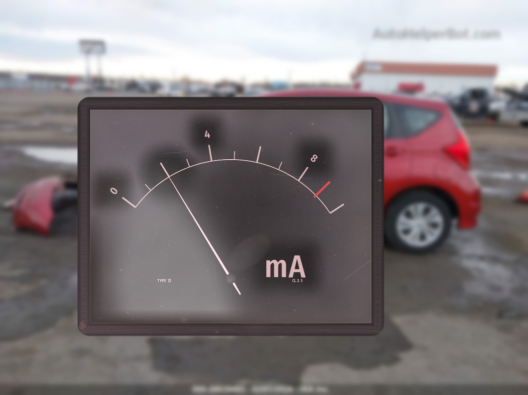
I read 2mA
